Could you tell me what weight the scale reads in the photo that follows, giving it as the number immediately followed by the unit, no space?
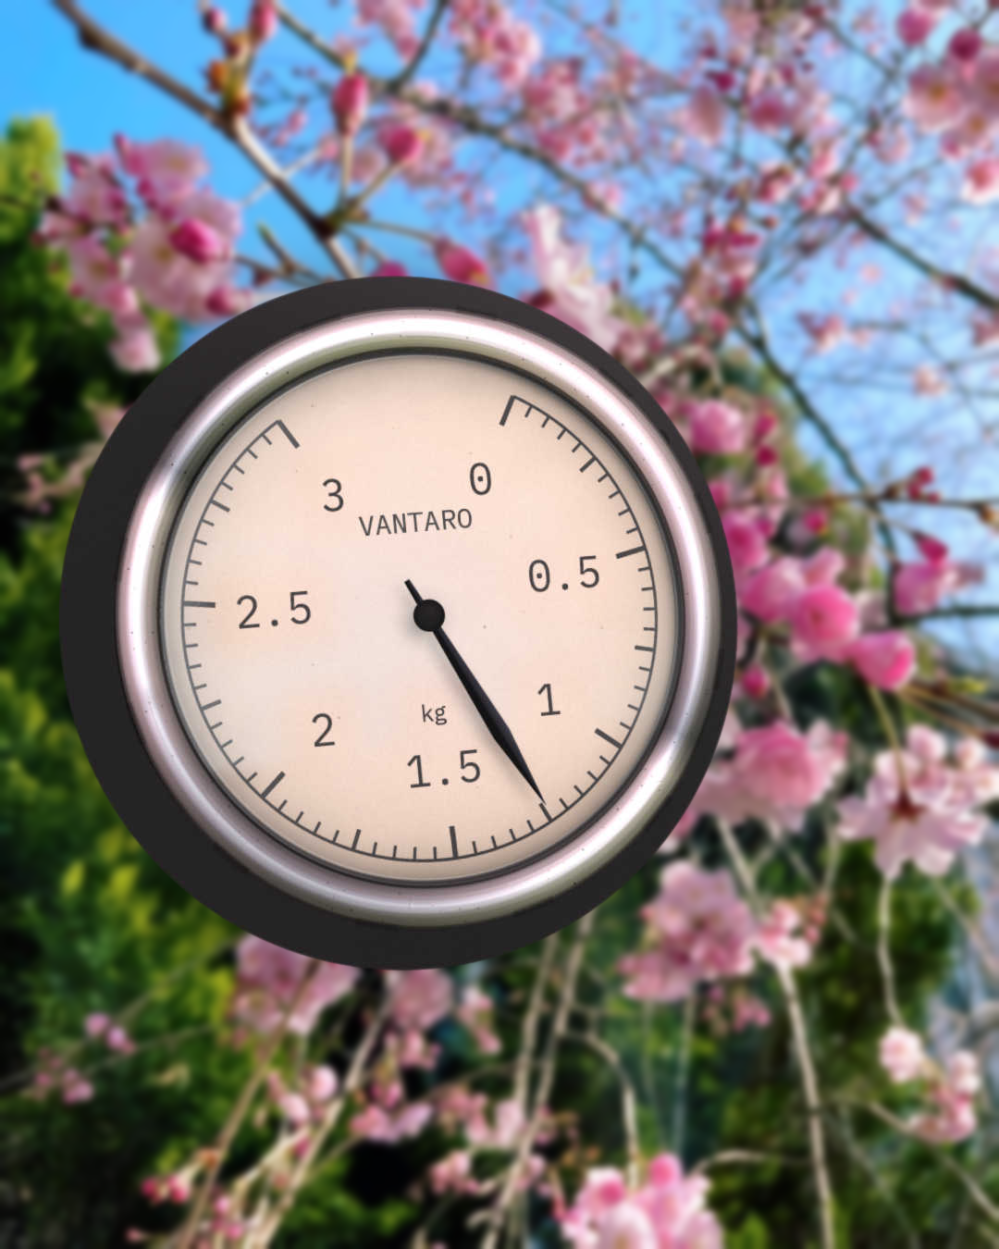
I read 1.25kg
